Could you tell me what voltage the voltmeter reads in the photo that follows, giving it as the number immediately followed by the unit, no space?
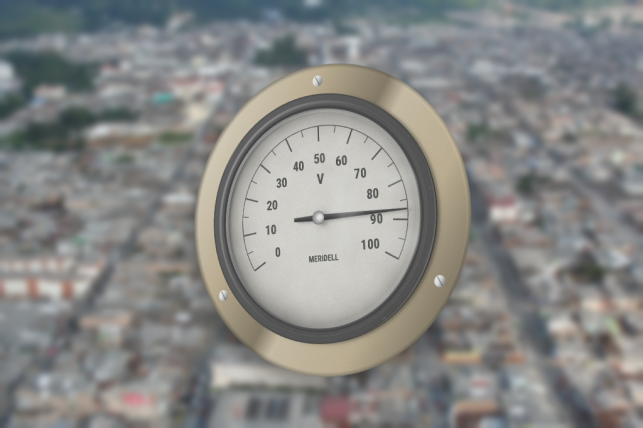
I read 87.5V
